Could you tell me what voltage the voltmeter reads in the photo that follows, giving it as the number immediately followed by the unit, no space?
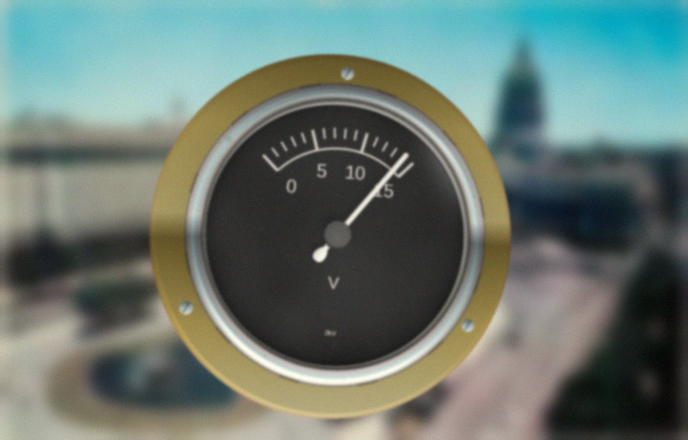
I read 14V
